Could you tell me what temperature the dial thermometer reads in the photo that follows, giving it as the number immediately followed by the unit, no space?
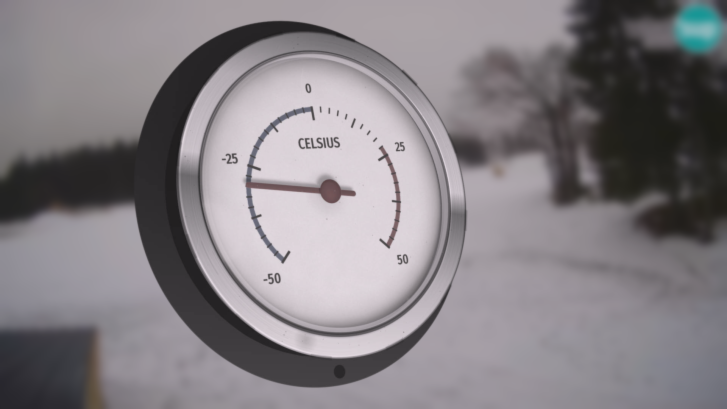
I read -30°C
